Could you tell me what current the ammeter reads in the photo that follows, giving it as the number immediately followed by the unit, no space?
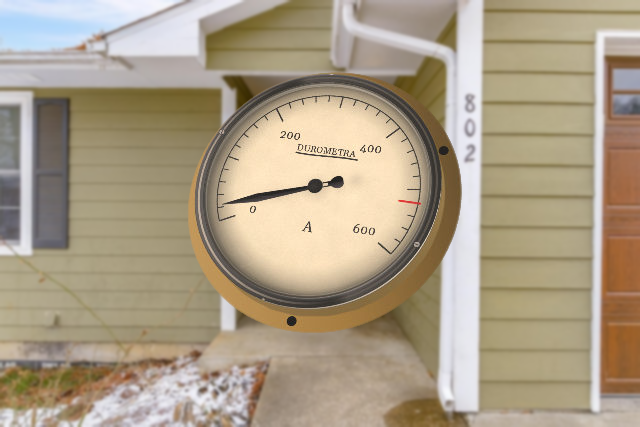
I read 20A
